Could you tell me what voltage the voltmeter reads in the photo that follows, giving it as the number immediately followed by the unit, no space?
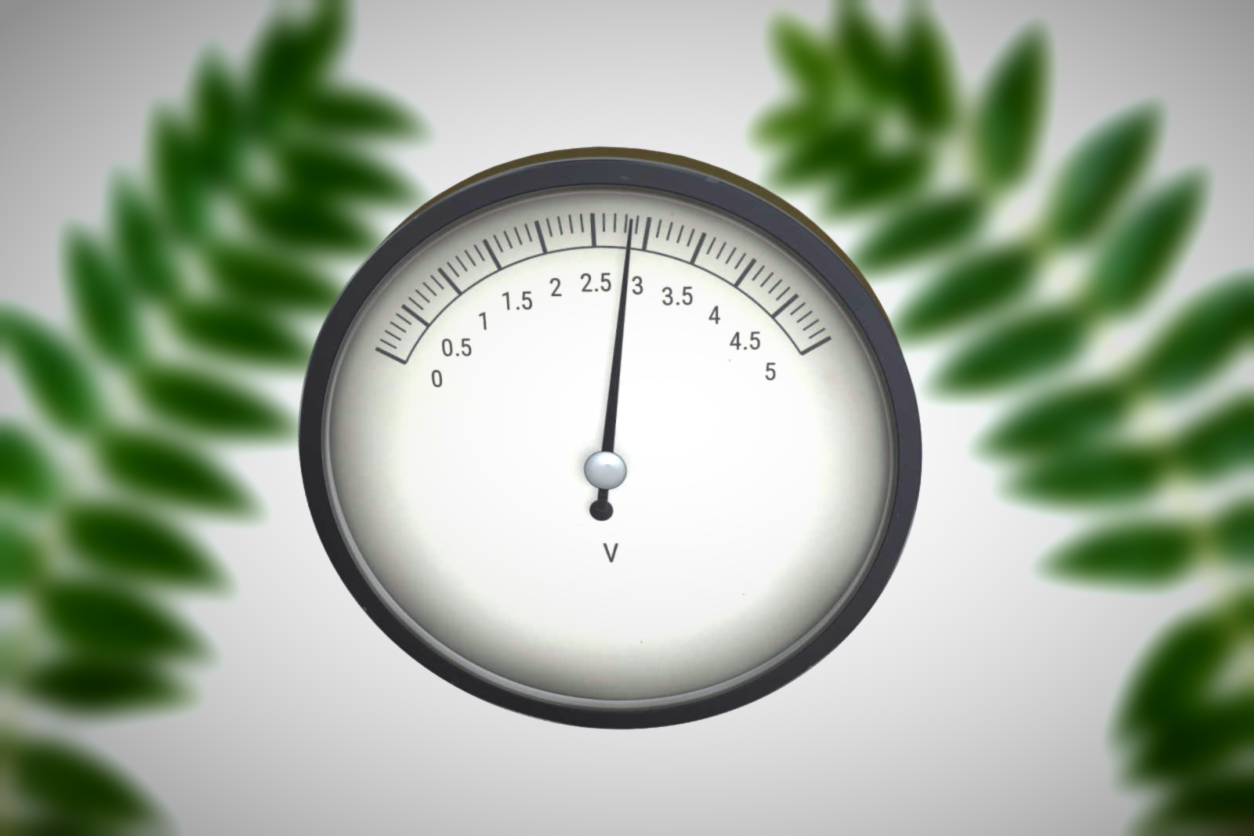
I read 2.85V
